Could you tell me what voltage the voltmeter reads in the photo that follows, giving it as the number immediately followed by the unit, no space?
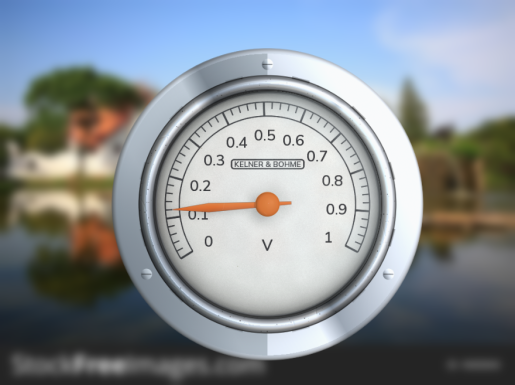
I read 0.12V
